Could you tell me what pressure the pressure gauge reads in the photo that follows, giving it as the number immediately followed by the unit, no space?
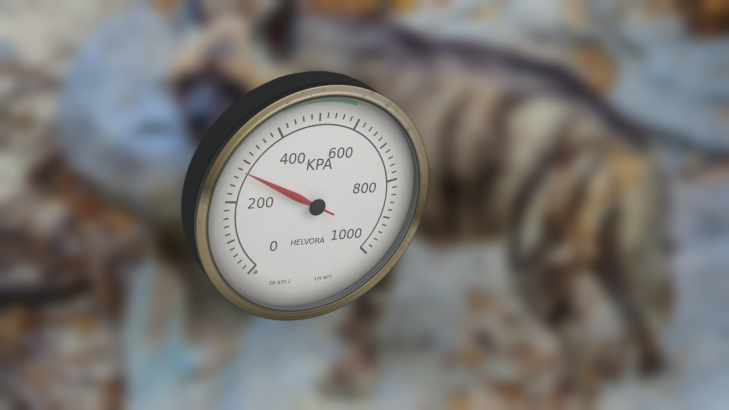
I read 280kPa
